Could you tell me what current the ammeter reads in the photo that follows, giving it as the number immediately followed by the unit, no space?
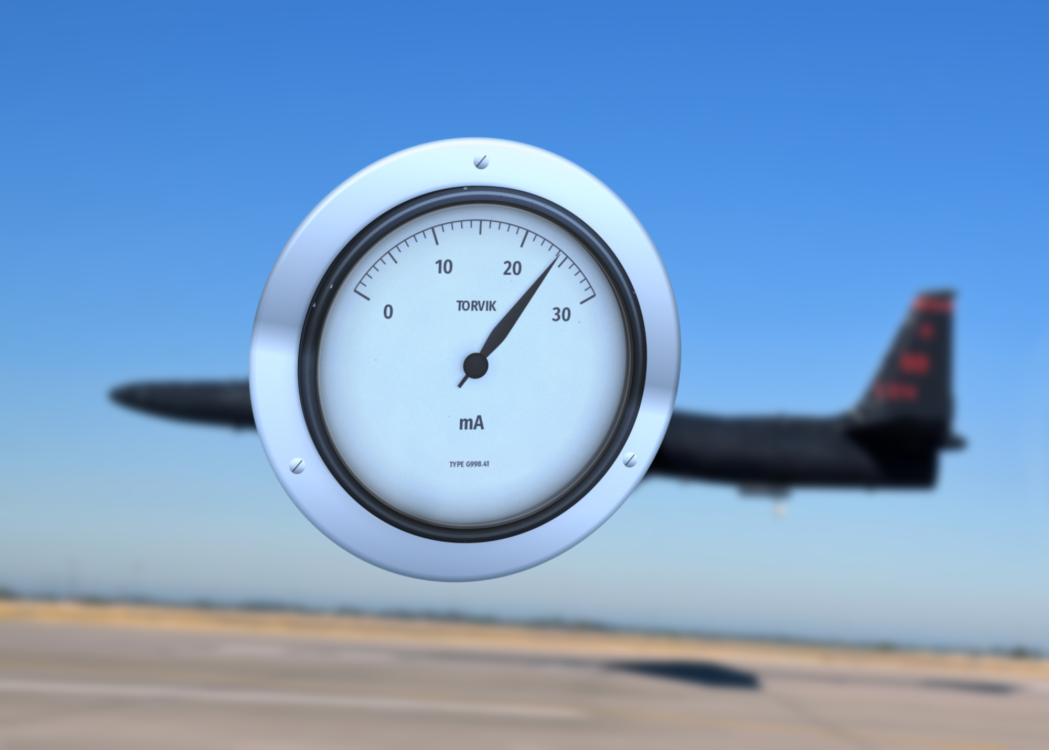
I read 24mA
